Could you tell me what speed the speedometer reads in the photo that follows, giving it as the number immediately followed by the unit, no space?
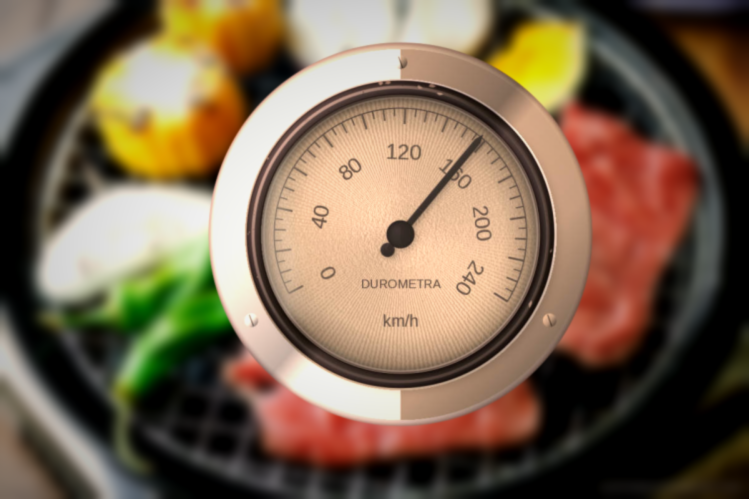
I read 157.5km/h
